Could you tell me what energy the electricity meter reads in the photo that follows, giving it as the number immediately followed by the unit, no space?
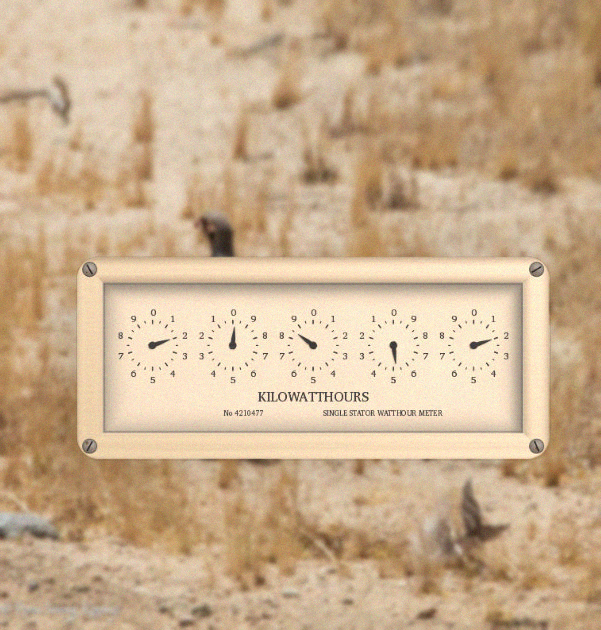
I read 19852kWh
